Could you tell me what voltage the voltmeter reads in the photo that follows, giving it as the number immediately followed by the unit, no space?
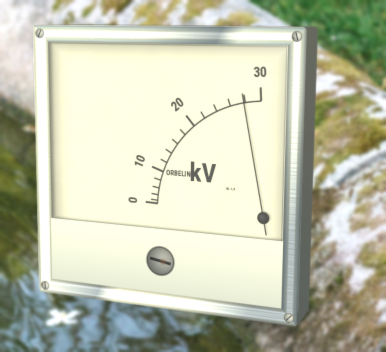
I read 28kV
